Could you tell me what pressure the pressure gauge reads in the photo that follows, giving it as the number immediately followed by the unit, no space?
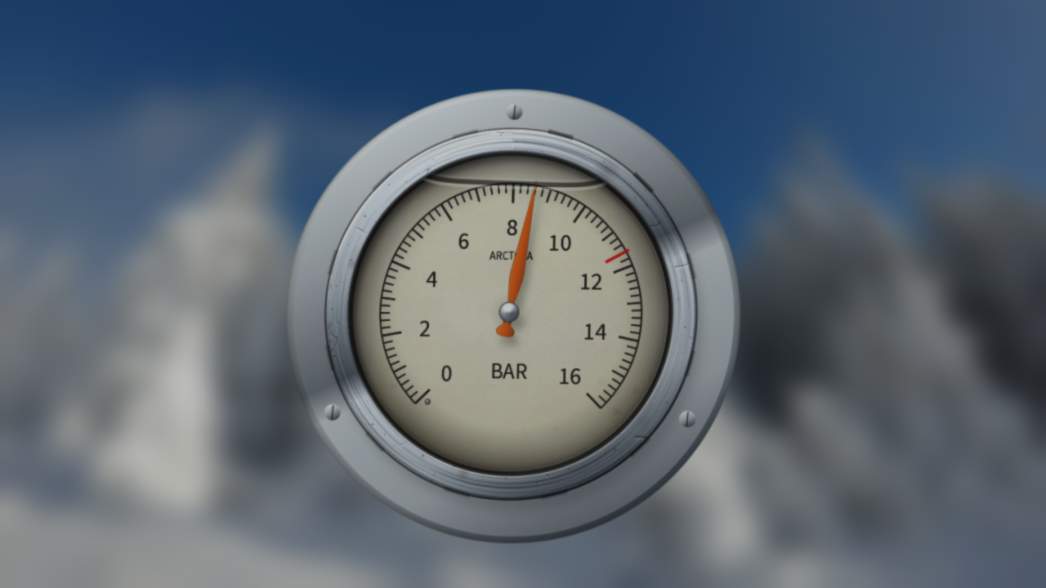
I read 8.6bar
